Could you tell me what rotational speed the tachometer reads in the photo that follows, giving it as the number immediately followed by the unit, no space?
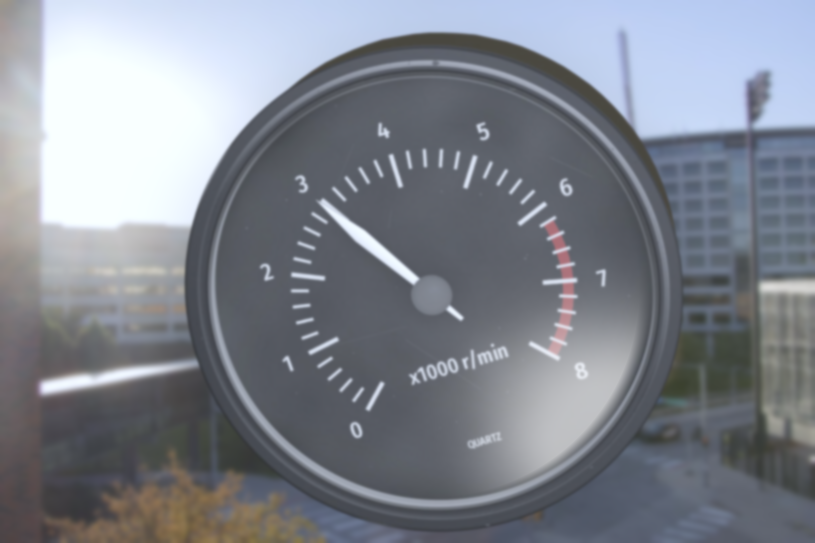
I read 3000rpm
